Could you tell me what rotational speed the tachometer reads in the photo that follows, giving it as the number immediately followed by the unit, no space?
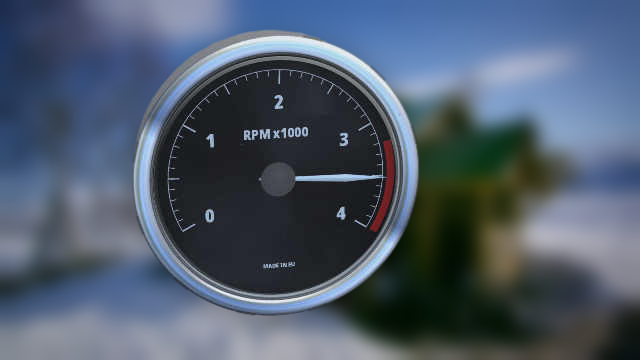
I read 3500rpm
